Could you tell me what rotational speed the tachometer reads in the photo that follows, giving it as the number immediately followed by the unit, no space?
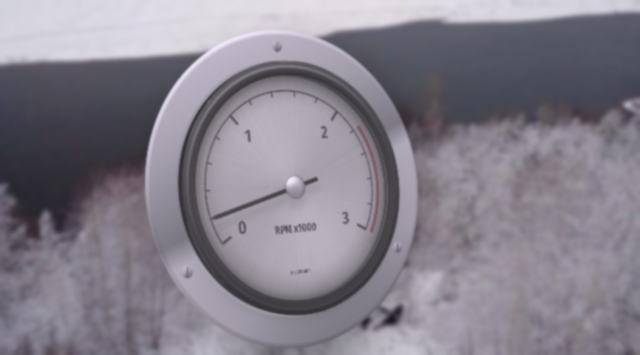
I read 200rpm
